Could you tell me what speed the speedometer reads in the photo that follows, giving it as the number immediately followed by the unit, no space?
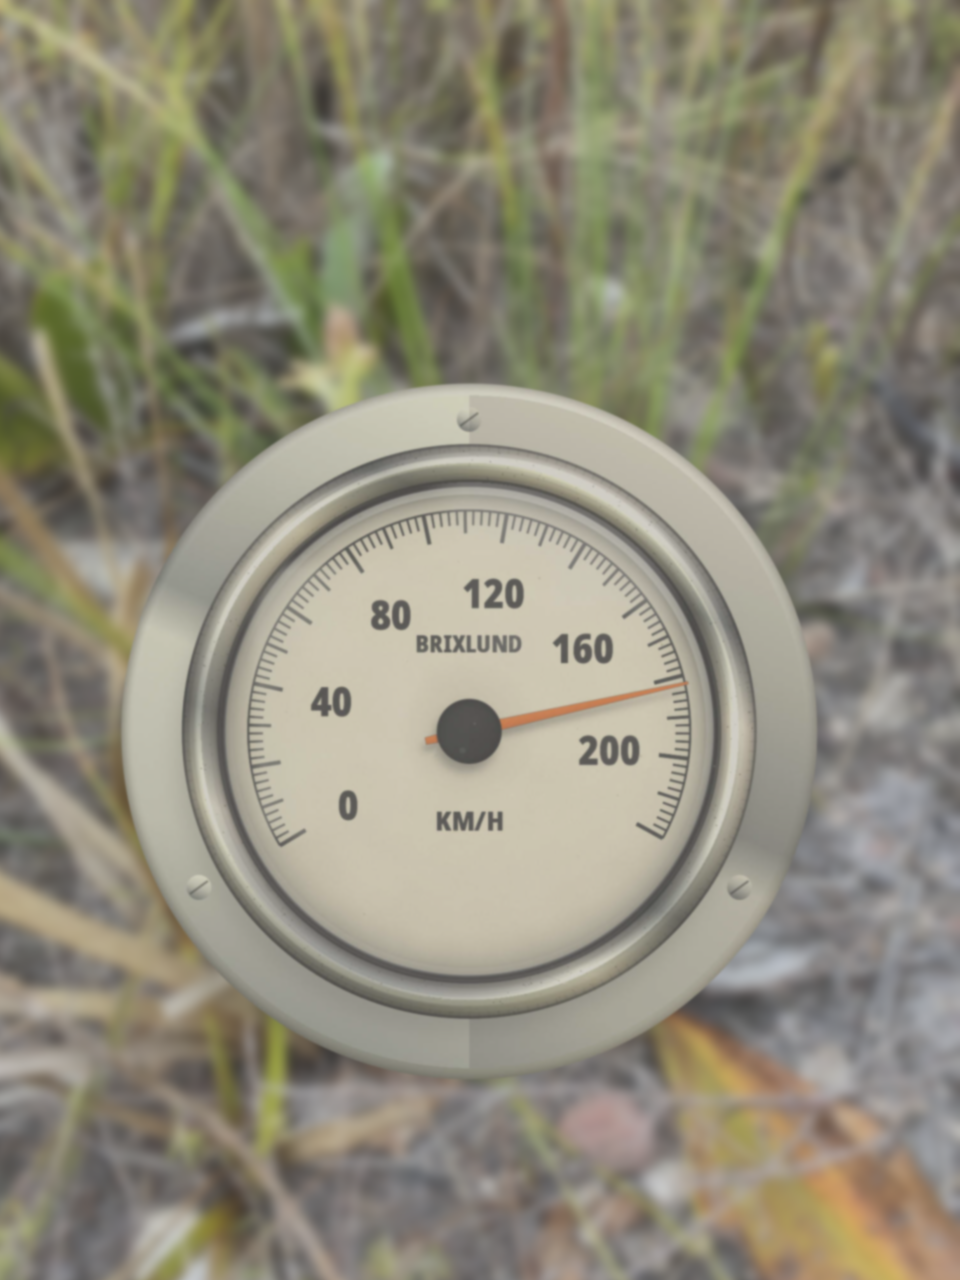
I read 182km/h
